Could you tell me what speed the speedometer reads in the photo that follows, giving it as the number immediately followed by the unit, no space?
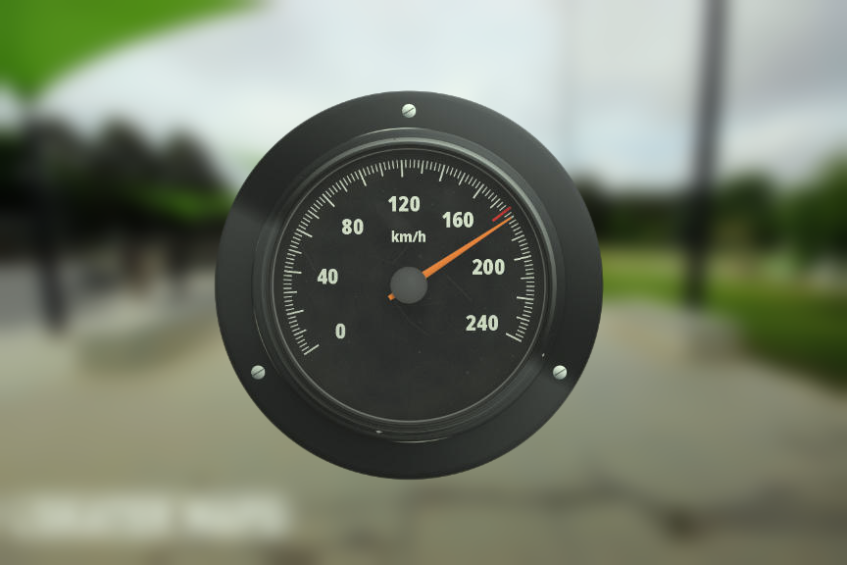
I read 180km/h
